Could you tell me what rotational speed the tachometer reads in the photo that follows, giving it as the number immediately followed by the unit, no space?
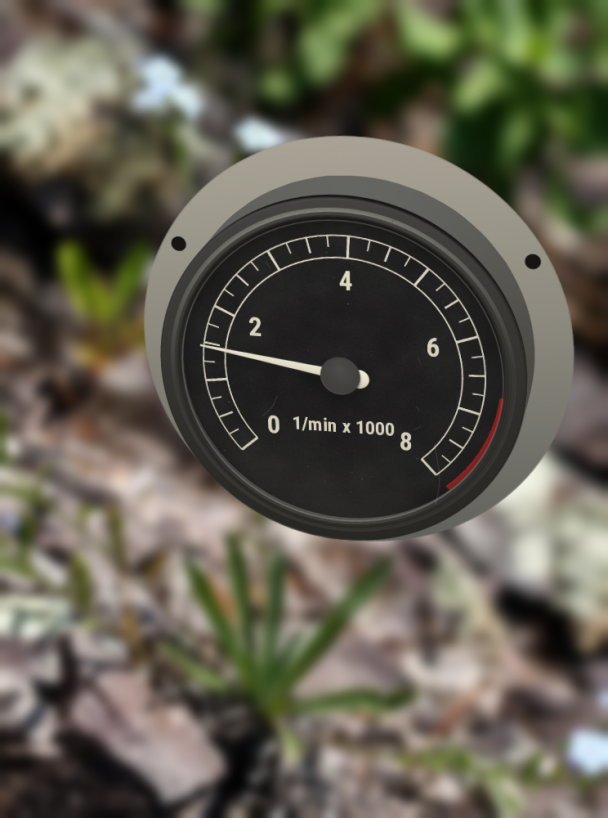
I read 1500rpm
